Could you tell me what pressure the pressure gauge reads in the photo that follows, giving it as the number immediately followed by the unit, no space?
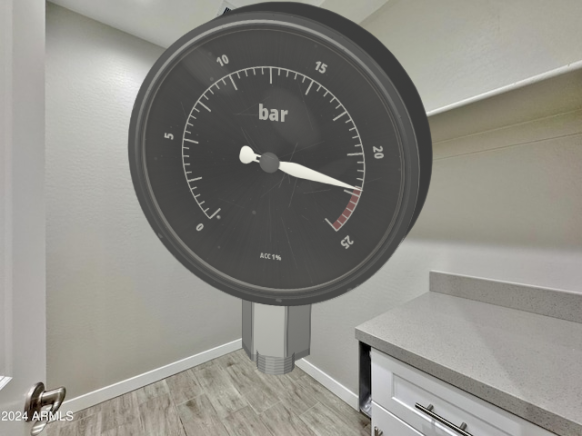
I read 22bar
